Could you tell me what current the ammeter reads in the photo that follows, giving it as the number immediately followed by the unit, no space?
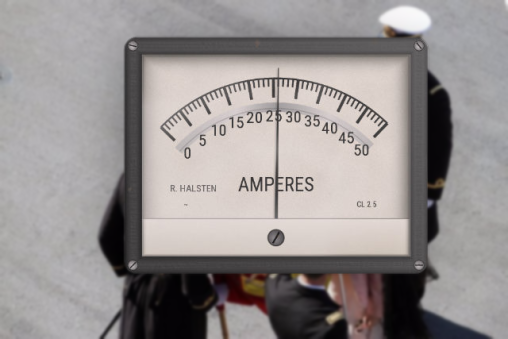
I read 26A
